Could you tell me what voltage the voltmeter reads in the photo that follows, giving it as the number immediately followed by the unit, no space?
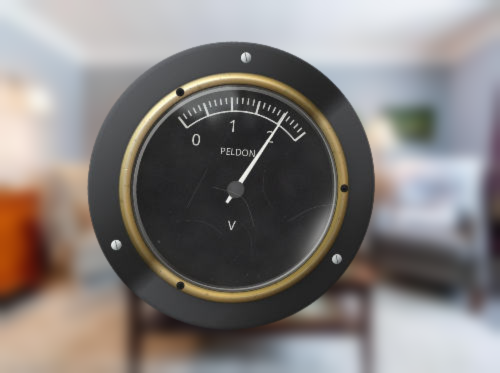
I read 2V
